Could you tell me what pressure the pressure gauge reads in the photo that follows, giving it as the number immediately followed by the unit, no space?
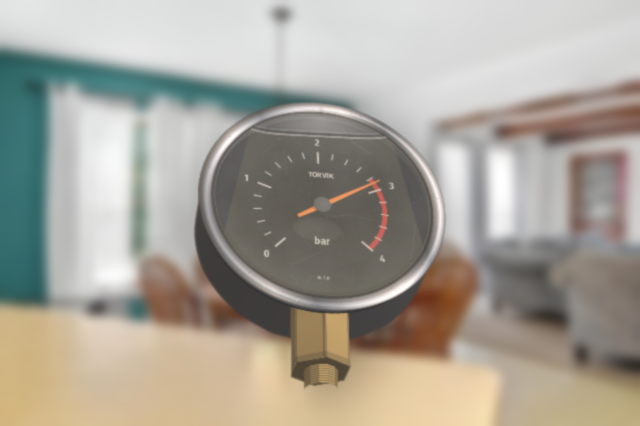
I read 2.9bar
